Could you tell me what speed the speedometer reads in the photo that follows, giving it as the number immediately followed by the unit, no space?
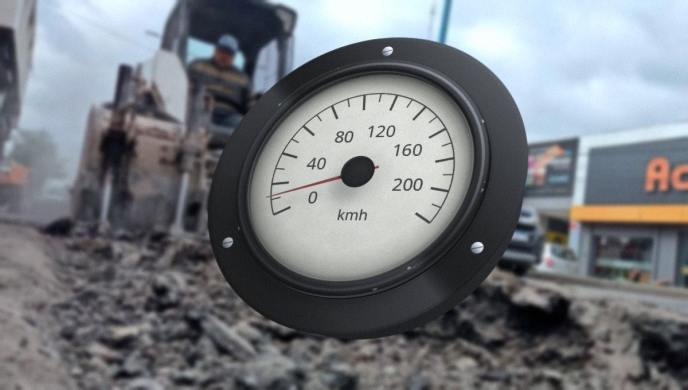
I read 10km/h
